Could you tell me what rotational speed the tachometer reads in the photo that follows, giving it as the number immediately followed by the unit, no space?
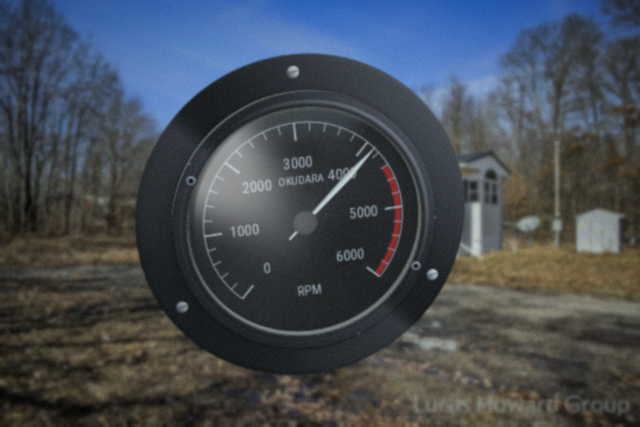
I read 4100rpm
